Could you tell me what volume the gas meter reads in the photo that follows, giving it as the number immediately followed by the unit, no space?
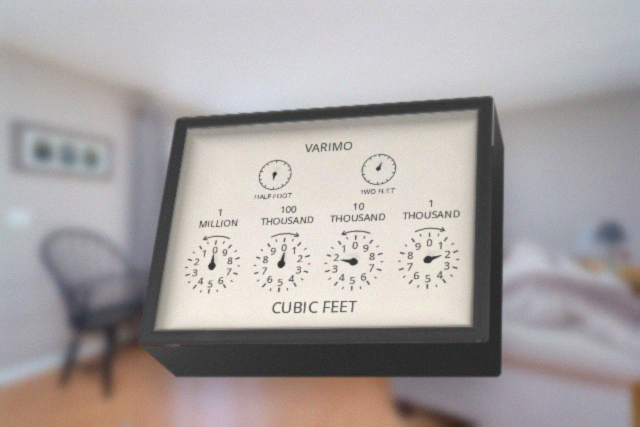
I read 2200ft³
